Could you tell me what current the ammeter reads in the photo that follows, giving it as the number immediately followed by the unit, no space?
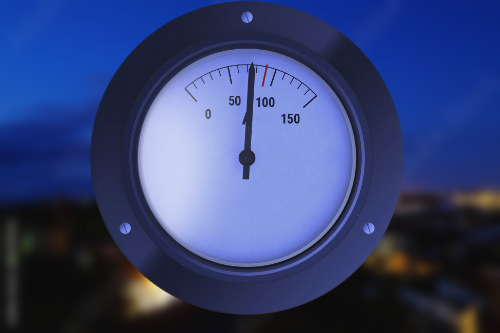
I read 75A
